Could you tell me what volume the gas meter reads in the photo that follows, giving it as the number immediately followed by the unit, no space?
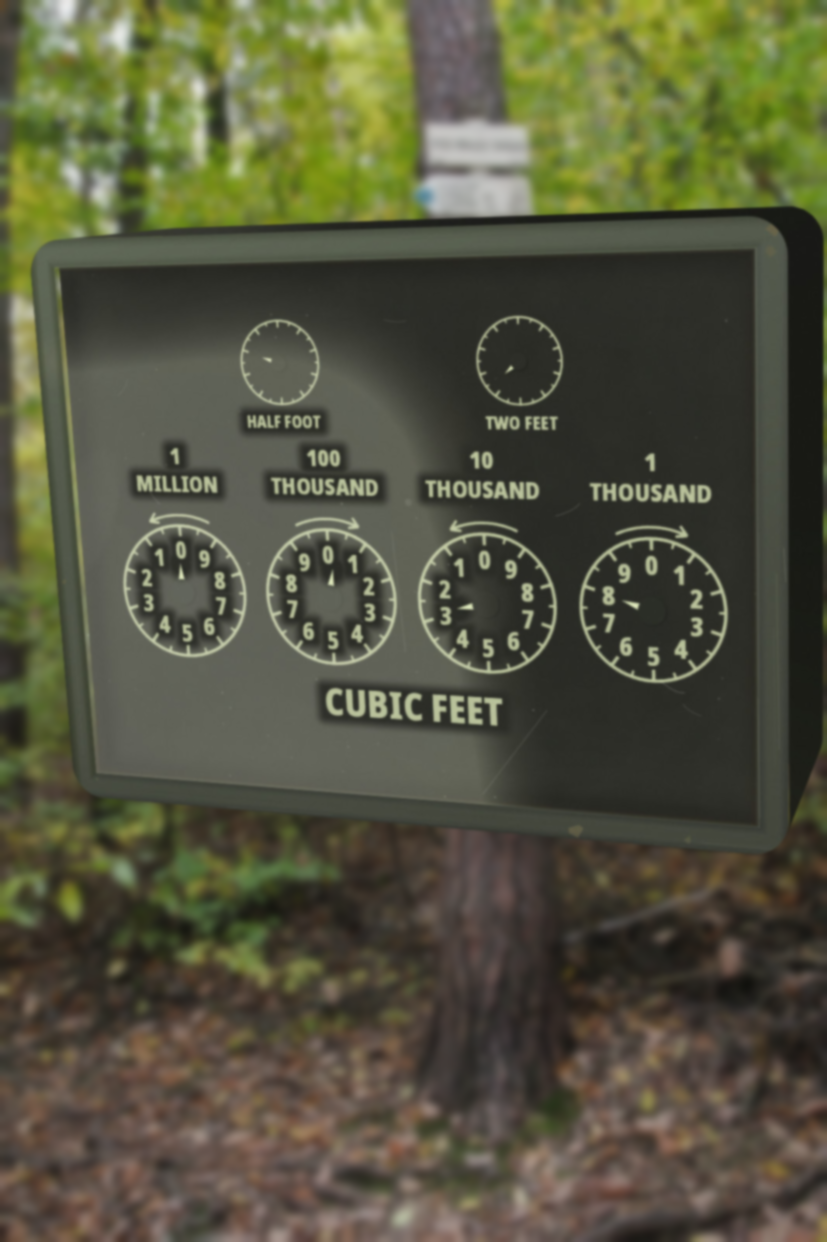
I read 2800ft³
